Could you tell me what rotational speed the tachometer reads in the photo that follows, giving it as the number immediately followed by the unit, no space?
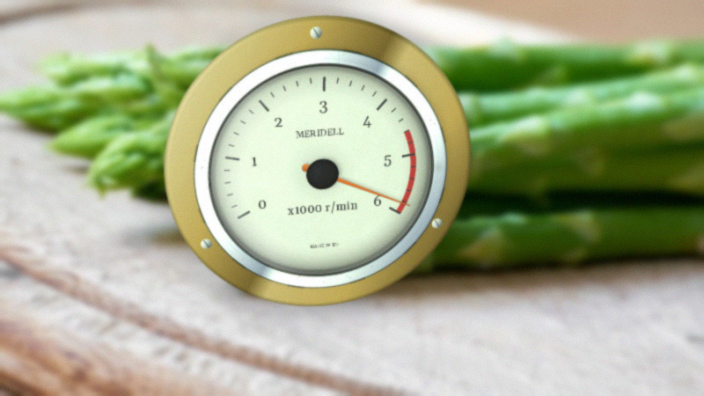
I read 5800rpm
